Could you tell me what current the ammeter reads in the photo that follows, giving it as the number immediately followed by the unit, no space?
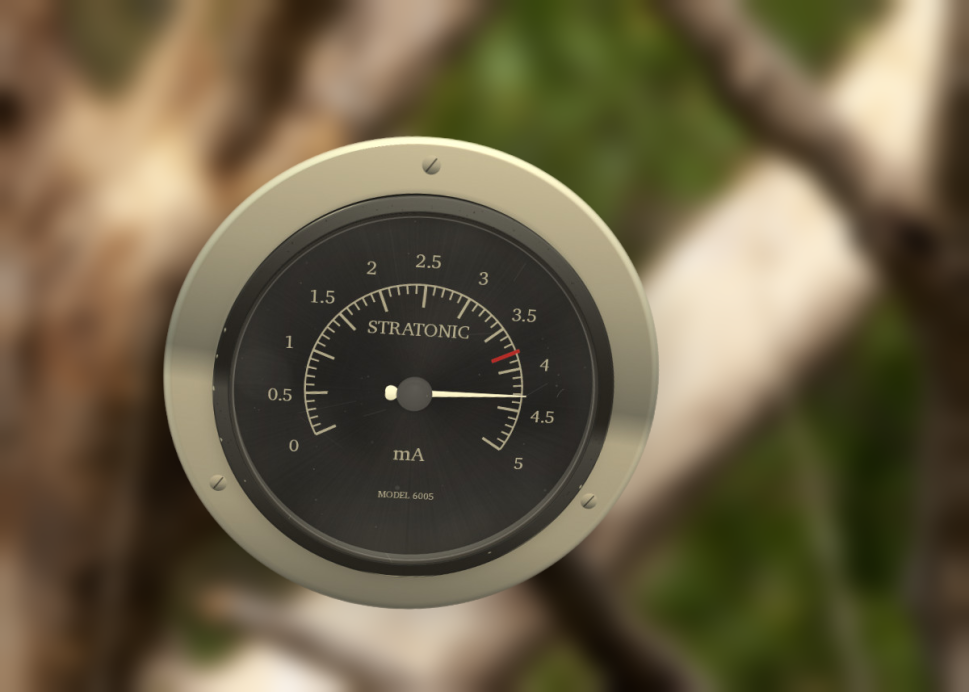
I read 4.3mA
